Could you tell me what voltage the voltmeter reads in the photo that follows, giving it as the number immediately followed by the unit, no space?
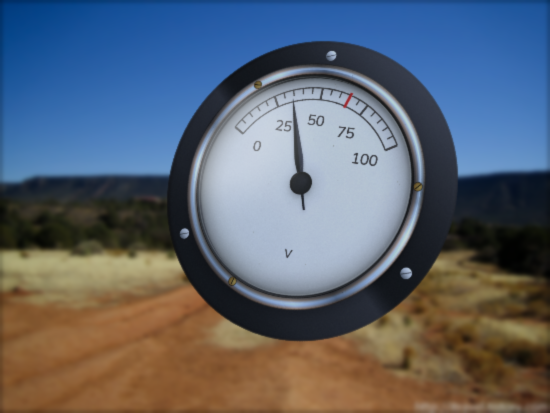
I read 35V
